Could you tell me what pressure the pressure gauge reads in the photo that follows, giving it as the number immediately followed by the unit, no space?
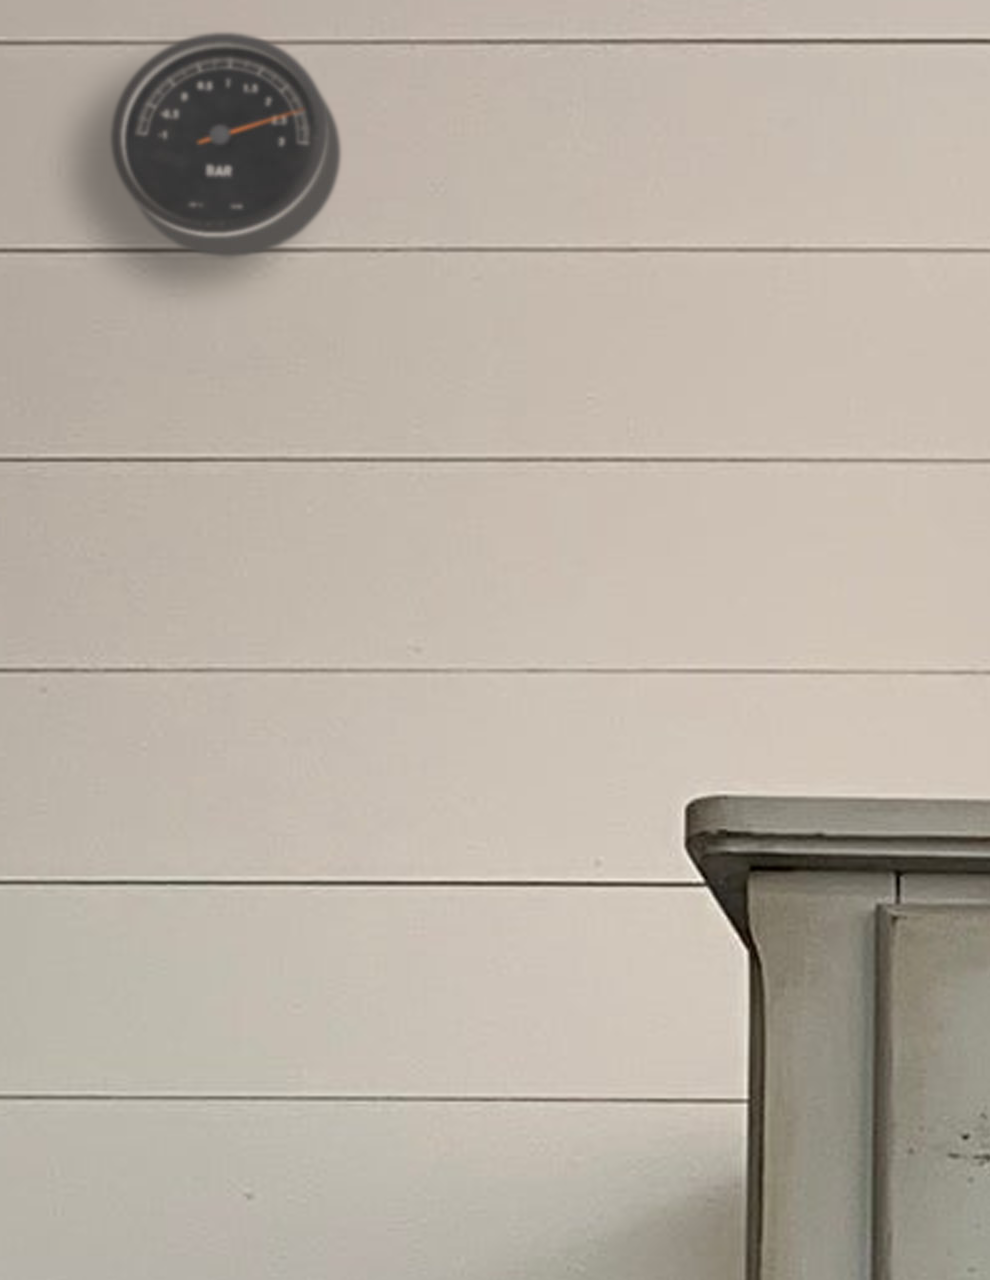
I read 2.5bar
